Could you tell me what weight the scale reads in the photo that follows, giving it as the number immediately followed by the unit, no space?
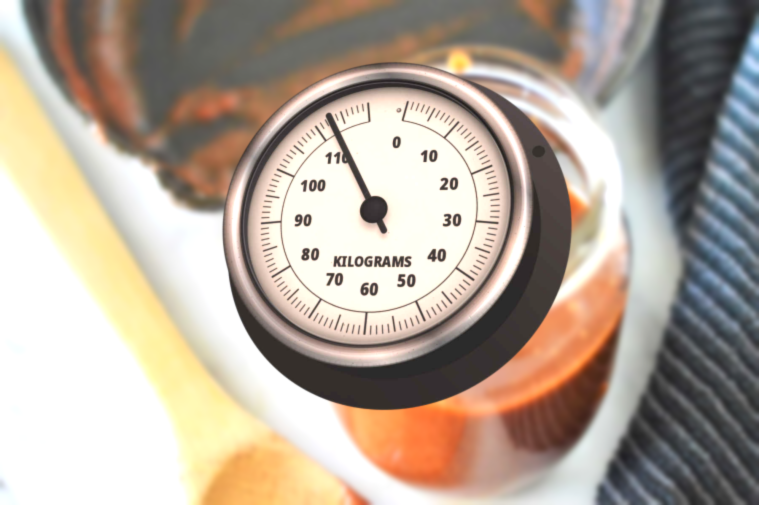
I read 113kg
